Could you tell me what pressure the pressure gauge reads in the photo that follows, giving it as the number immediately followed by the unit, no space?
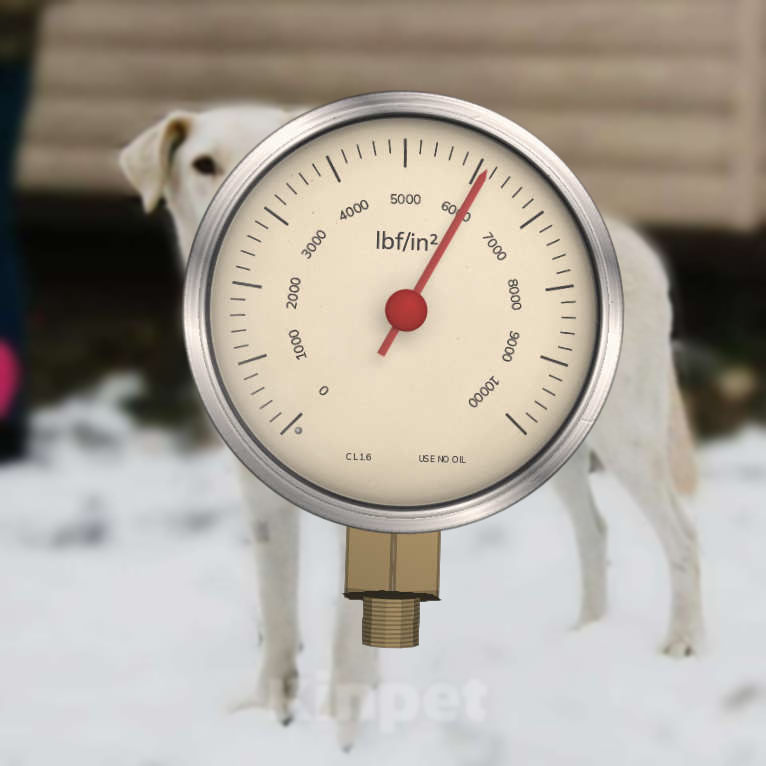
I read 6100psi
